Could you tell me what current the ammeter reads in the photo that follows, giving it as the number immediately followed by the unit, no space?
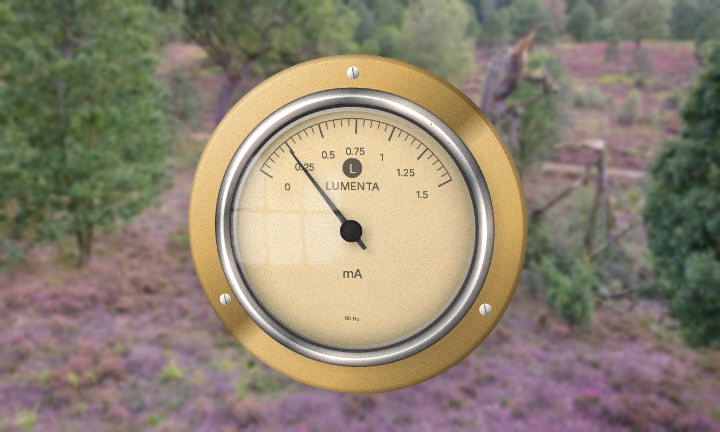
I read 0.25mA
